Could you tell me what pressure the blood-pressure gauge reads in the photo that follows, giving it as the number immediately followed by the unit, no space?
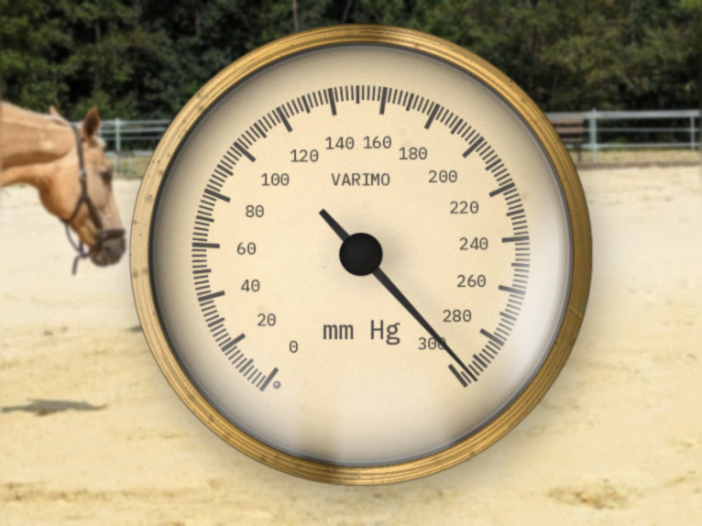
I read 296mmHg
